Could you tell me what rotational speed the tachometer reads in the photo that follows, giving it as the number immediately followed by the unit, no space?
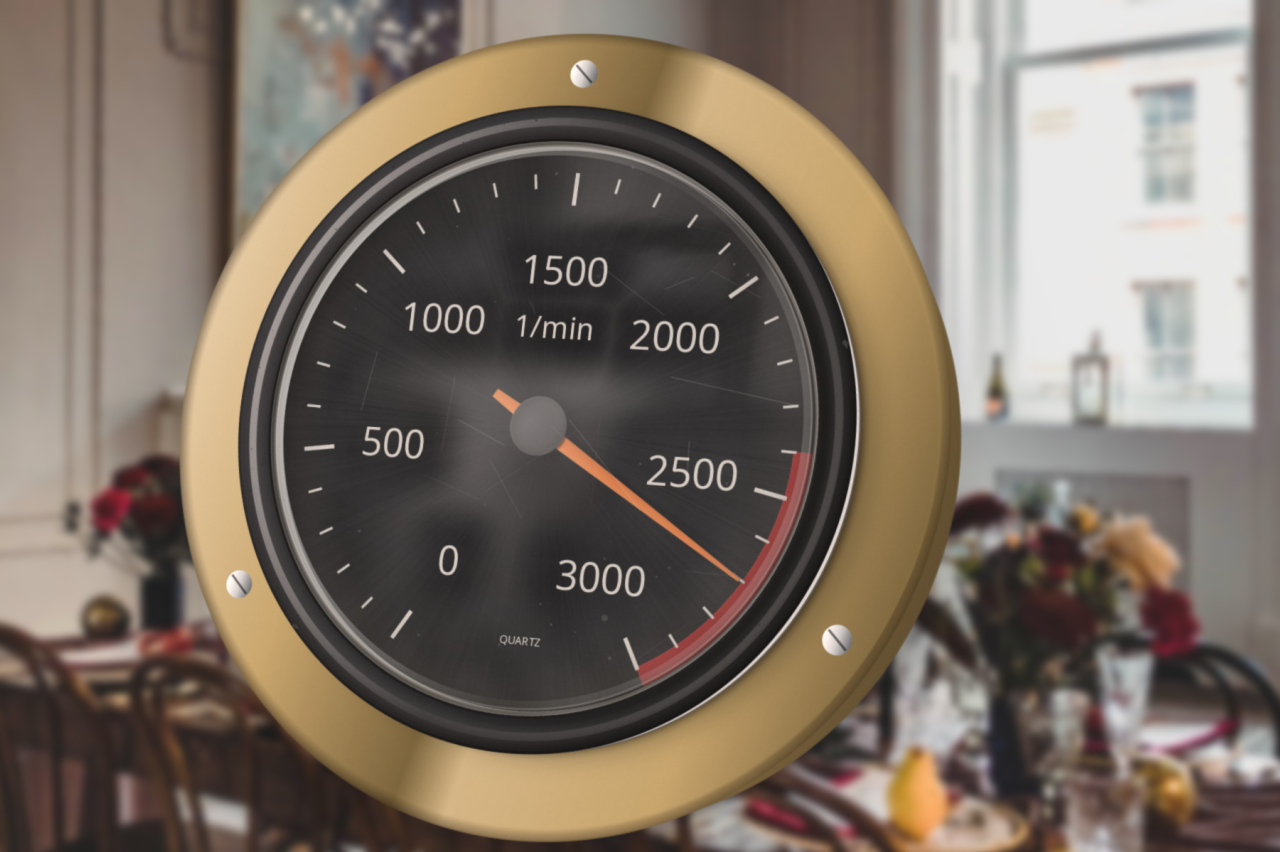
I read 2700rpm
